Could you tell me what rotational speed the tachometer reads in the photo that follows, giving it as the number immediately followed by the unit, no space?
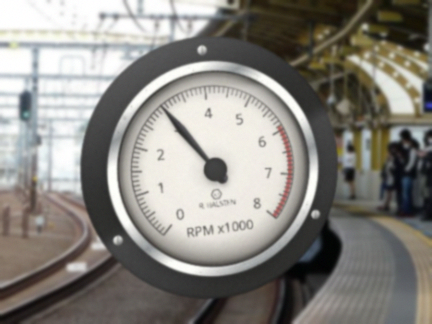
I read 3000rpm
